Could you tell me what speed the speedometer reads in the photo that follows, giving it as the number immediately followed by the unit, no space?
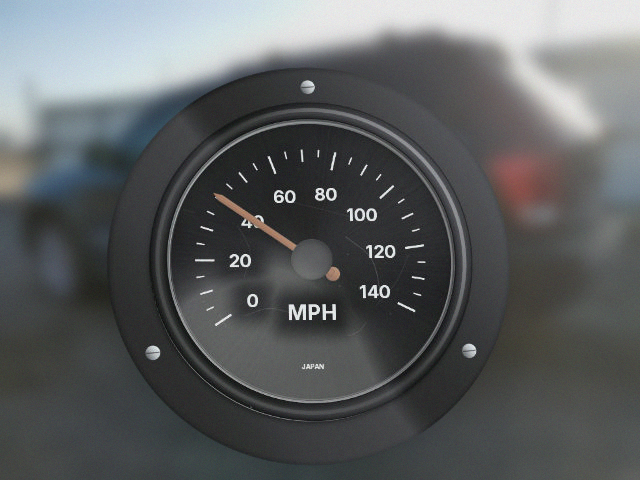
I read 40mph
